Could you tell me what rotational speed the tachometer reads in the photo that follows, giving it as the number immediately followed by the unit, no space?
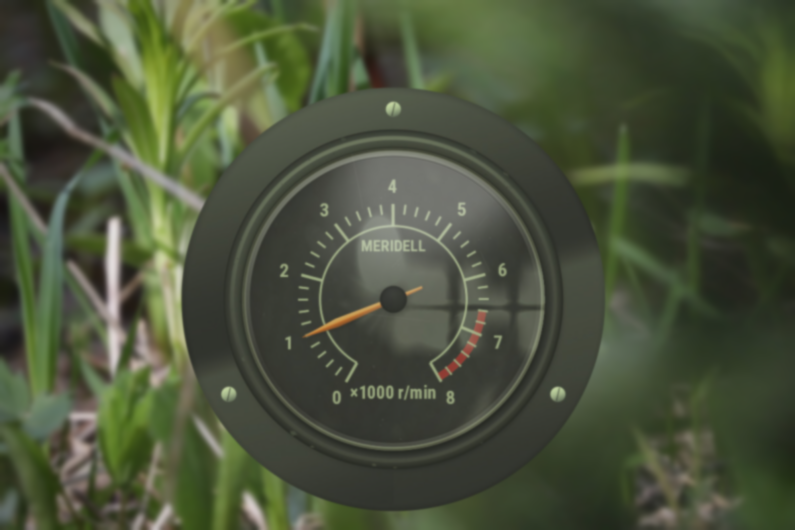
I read 1000rpm
